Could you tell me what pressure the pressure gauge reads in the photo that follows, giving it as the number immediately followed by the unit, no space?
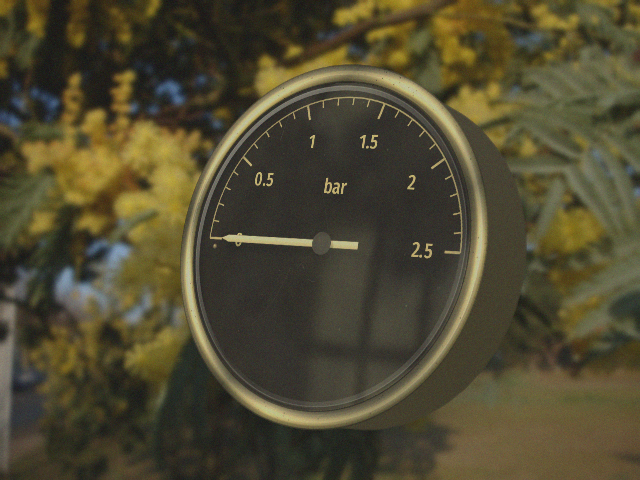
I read 0bar
